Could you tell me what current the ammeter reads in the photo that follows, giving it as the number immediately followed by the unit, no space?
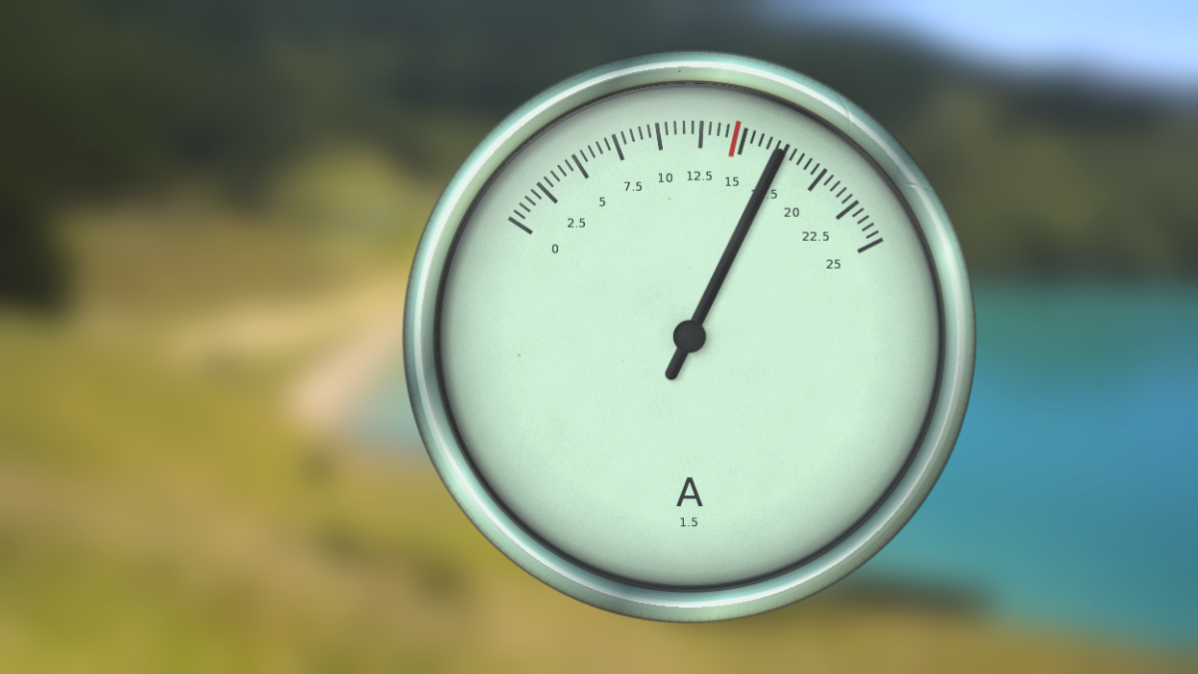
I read 17.25A
